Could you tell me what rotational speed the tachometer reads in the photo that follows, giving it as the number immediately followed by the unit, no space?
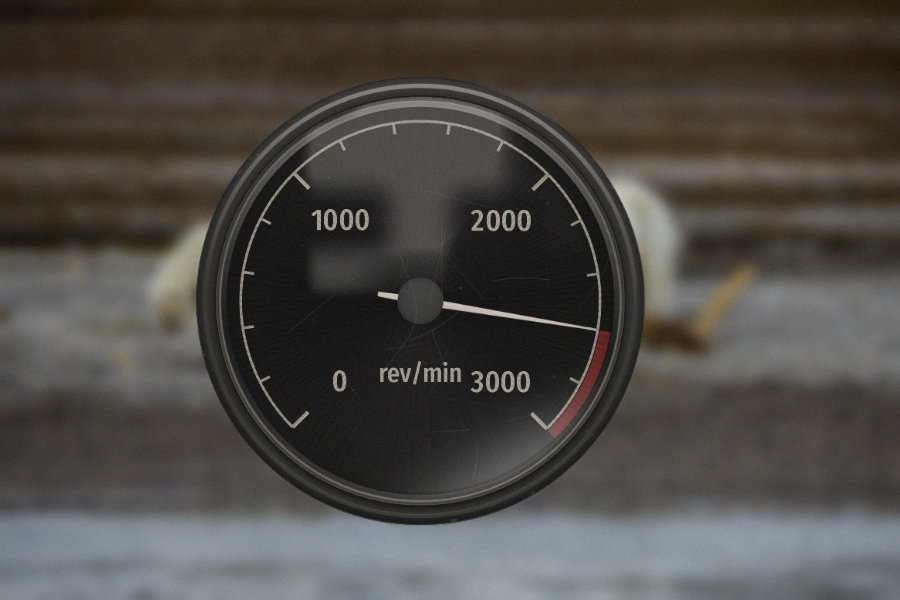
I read 2600rpm
